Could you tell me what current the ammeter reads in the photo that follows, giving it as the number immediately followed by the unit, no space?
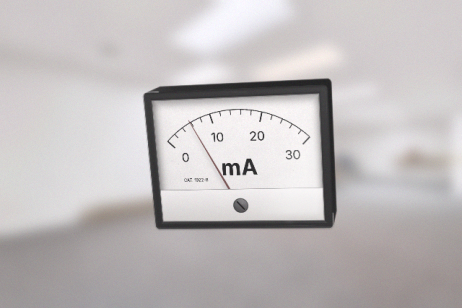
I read 6mA
